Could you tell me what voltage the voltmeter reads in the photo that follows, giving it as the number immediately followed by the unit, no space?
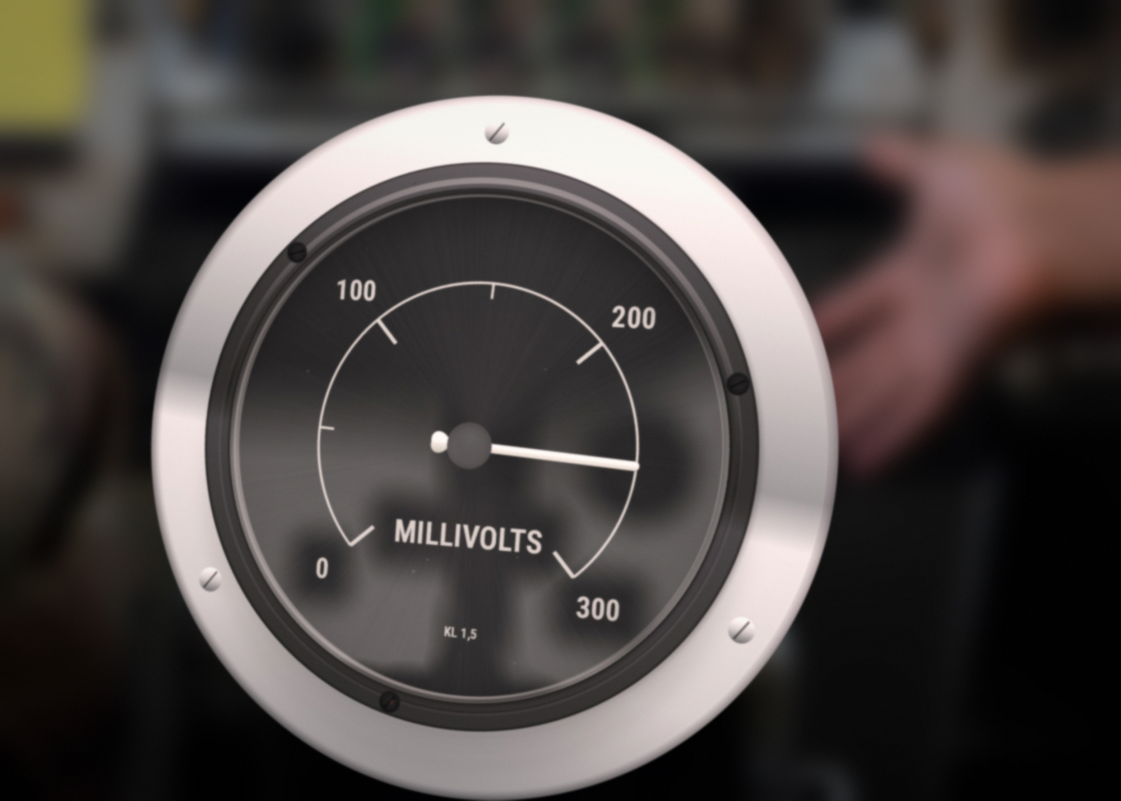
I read 250mV
